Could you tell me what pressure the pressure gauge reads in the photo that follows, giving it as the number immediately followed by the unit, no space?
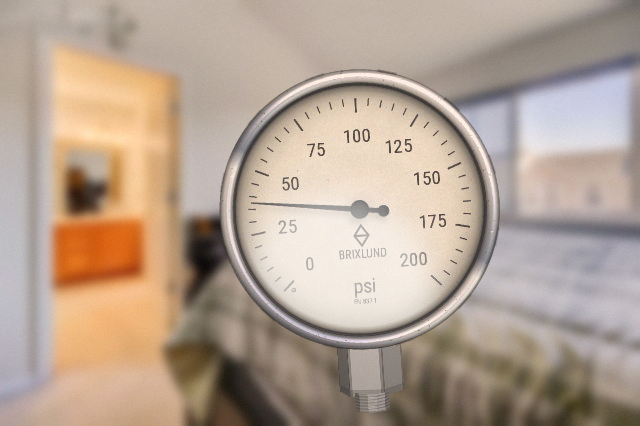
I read 37.5psi
